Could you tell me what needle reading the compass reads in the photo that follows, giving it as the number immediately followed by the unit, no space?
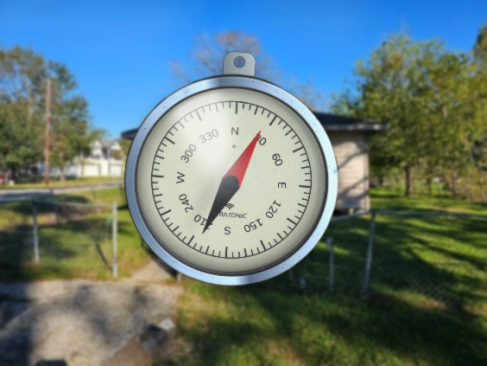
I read 25°
